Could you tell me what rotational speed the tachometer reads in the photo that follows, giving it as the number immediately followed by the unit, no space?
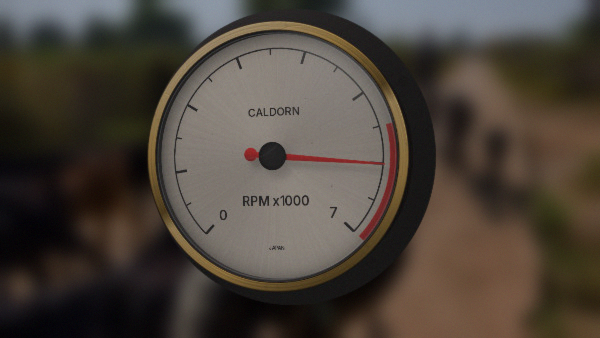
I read 6000rpm
